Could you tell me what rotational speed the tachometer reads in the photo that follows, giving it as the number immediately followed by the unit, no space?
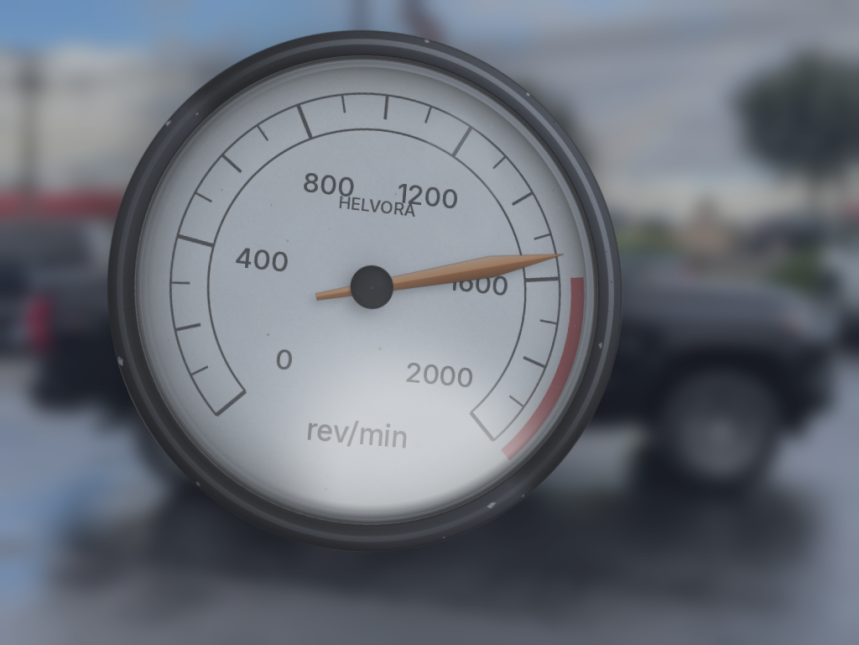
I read 1550rpm
